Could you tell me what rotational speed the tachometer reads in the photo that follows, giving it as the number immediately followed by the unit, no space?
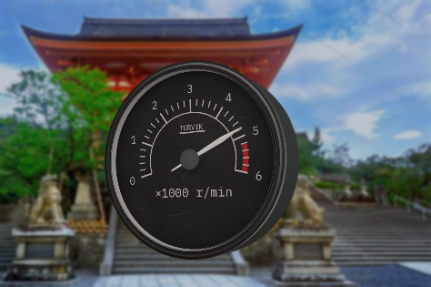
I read 4800rpm
